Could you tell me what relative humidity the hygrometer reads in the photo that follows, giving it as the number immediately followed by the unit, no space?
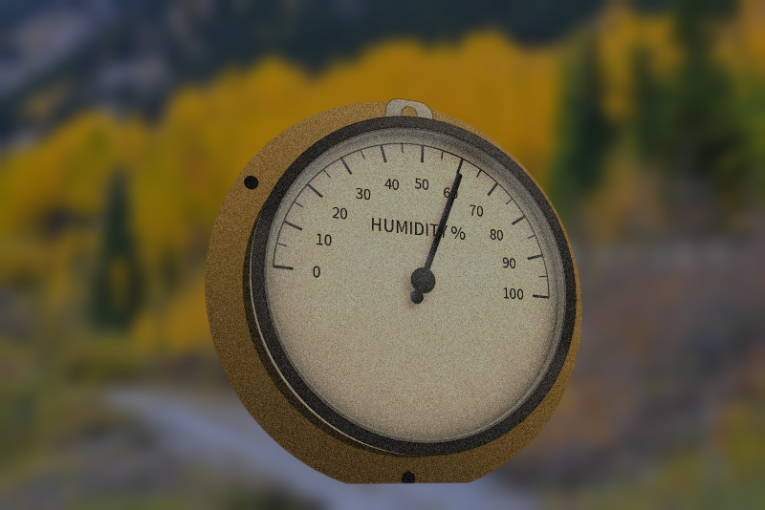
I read 60%
